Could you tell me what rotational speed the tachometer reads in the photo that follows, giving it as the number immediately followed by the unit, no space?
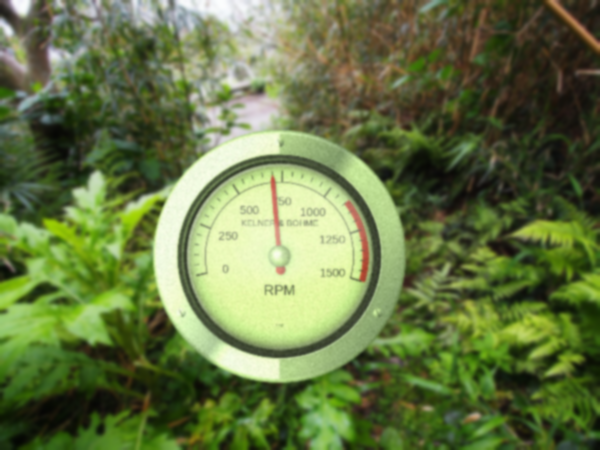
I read 700rpm
